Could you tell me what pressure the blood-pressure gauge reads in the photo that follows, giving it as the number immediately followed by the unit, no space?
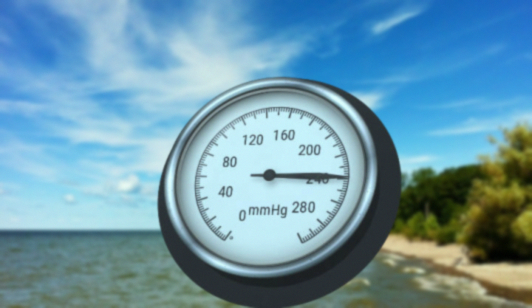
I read 240mmHg
